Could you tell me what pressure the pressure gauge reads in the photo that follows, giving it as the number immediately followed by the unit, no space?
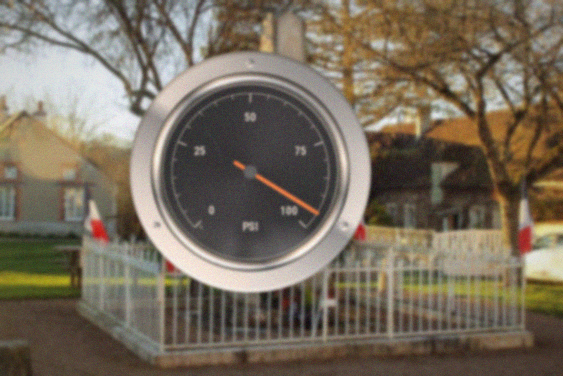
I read 95psi
